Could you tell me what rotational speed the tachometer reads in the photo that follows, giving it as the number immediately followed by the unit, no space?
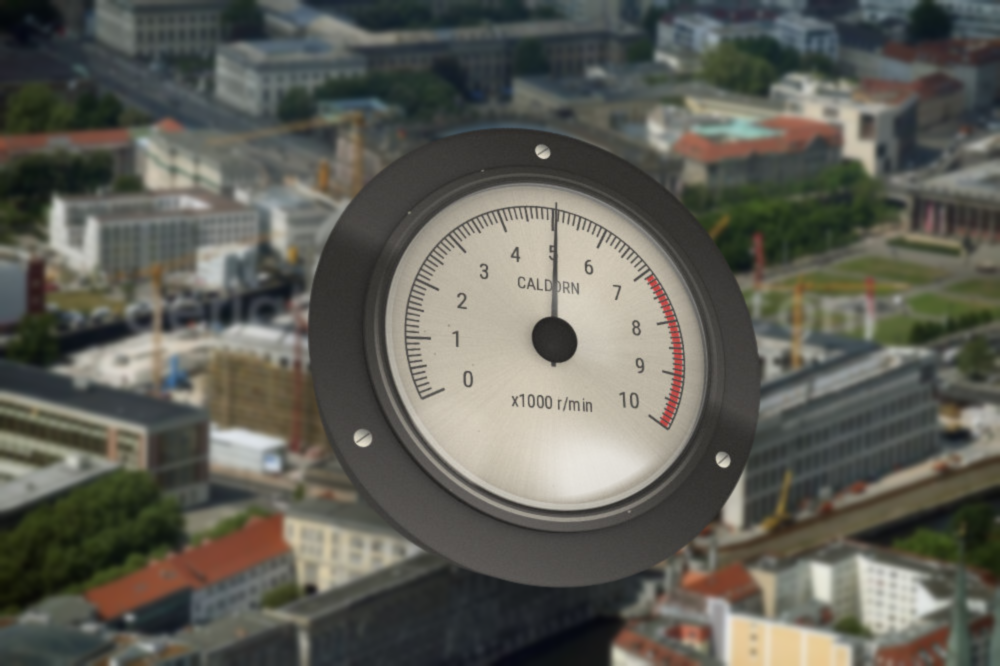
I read 5000rpm
